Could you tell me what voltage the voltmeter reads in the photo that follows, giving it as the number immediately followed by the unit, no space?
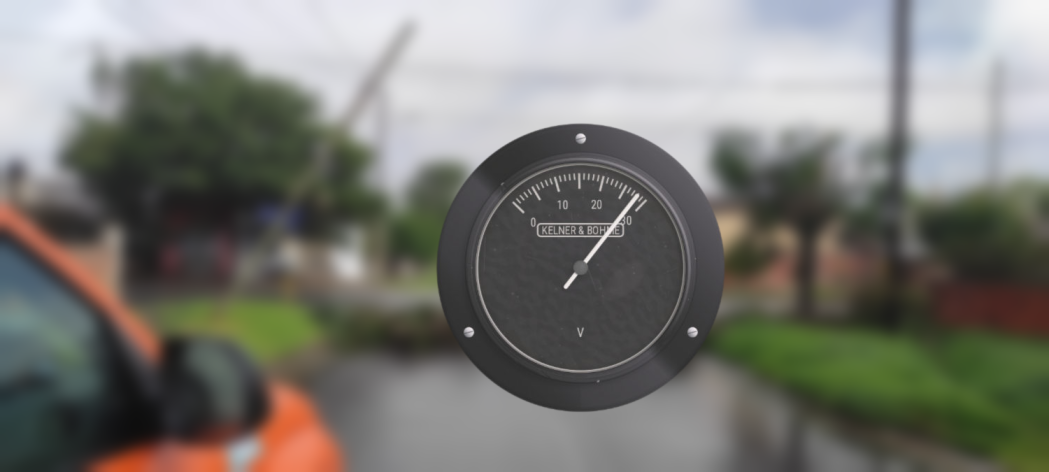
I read 28V
